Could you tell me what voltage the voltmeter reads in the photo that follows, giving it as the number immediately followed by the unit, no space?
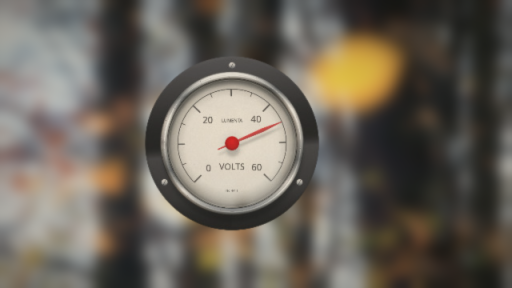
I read 45V
